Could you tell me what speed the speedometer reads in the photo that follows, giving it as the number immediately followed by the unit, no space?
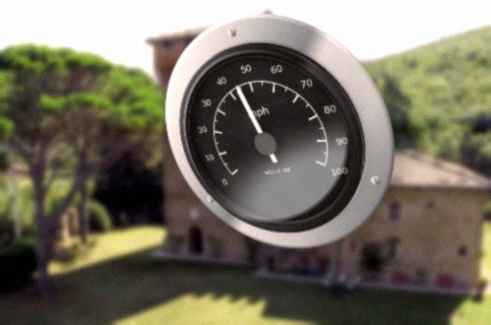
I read 45mph
